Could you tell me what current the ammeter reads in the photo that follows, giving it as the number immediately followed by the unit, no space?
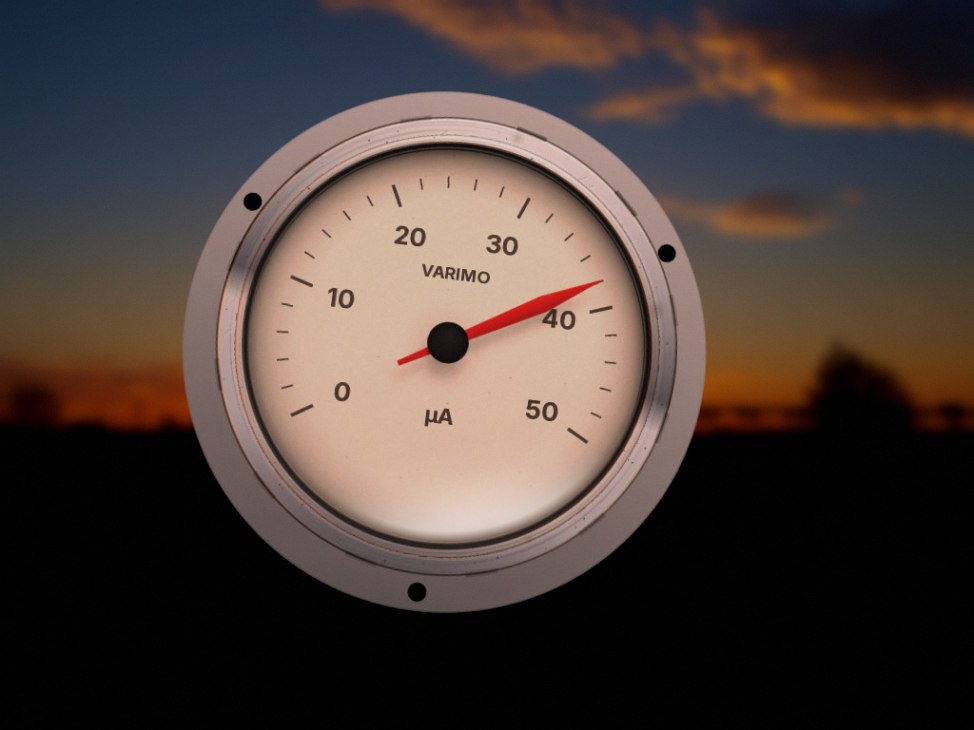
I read 38µA
